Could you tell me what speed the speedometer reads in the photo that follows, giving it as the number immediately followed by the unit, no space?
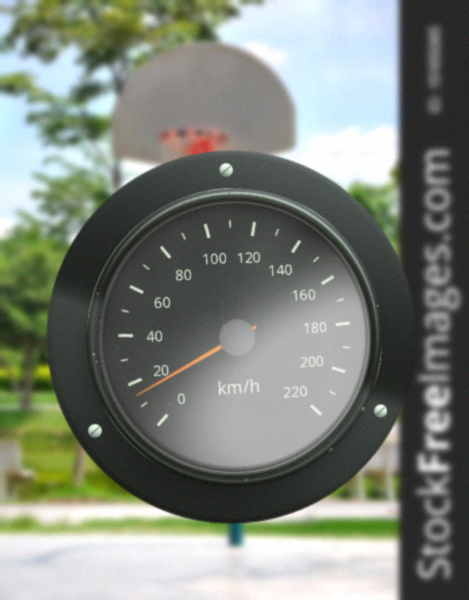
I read 15km/h
